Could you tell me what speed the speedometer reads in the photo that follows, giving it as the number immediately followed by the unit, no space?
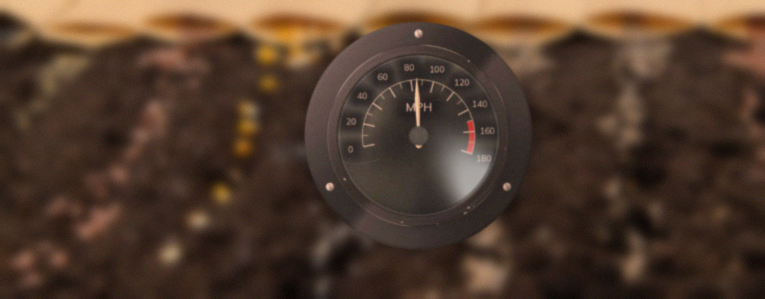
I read 85mph
